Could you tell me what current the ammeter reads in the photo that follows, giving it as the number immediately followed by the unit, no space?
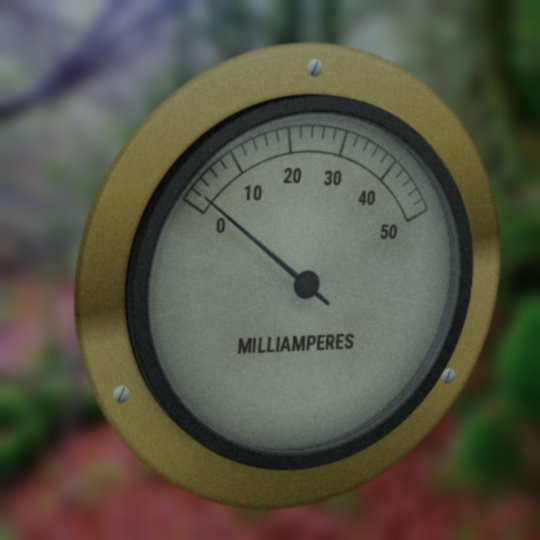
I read 2mA
